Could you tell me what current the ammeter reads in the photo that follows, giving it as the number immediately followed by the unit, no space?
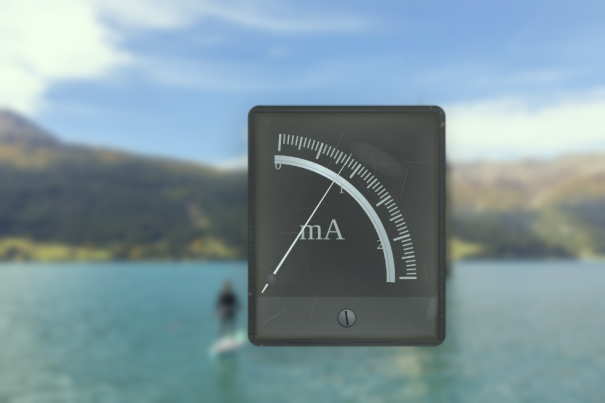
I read 0.85mA
